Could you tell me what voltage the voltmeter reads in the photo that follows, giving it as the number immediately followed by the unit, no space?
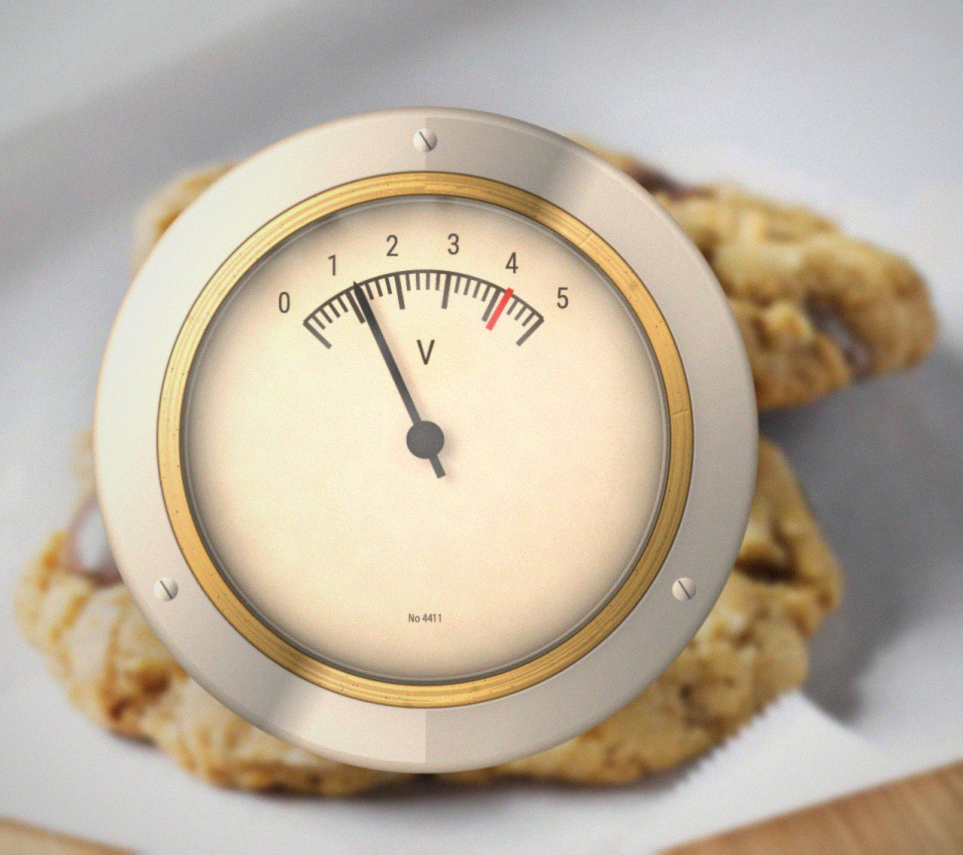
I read 1.2V
